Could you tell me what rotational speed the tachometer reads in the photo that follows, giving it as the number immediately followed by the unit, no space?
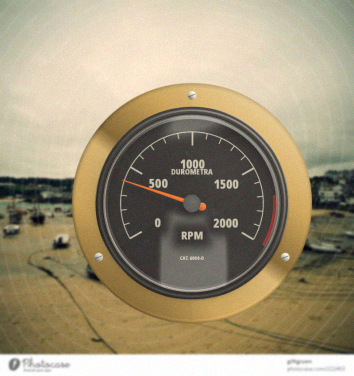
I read 400rpm
